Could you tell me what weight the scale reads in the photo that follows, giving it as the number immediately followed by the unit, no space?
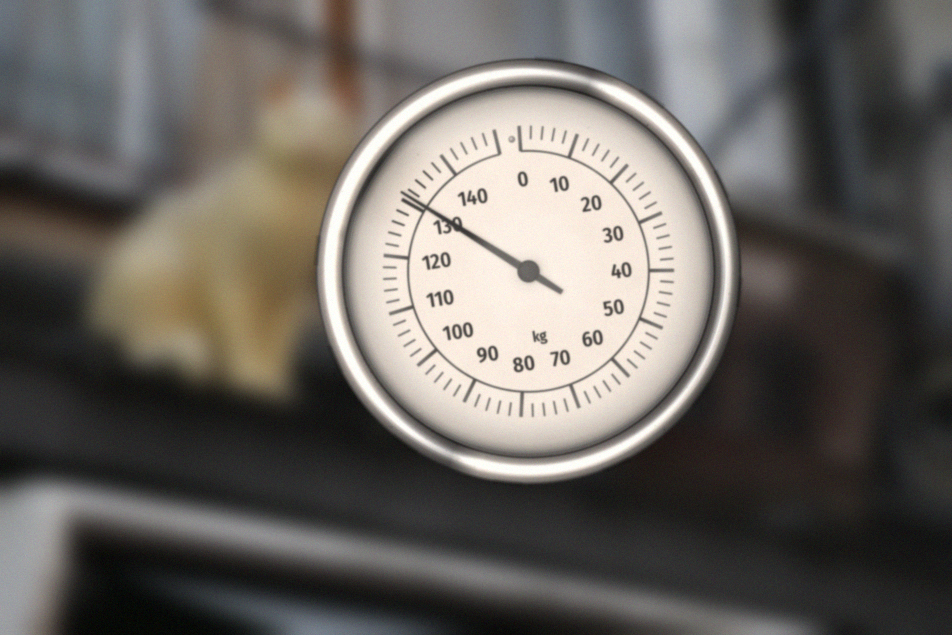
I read 131kg
